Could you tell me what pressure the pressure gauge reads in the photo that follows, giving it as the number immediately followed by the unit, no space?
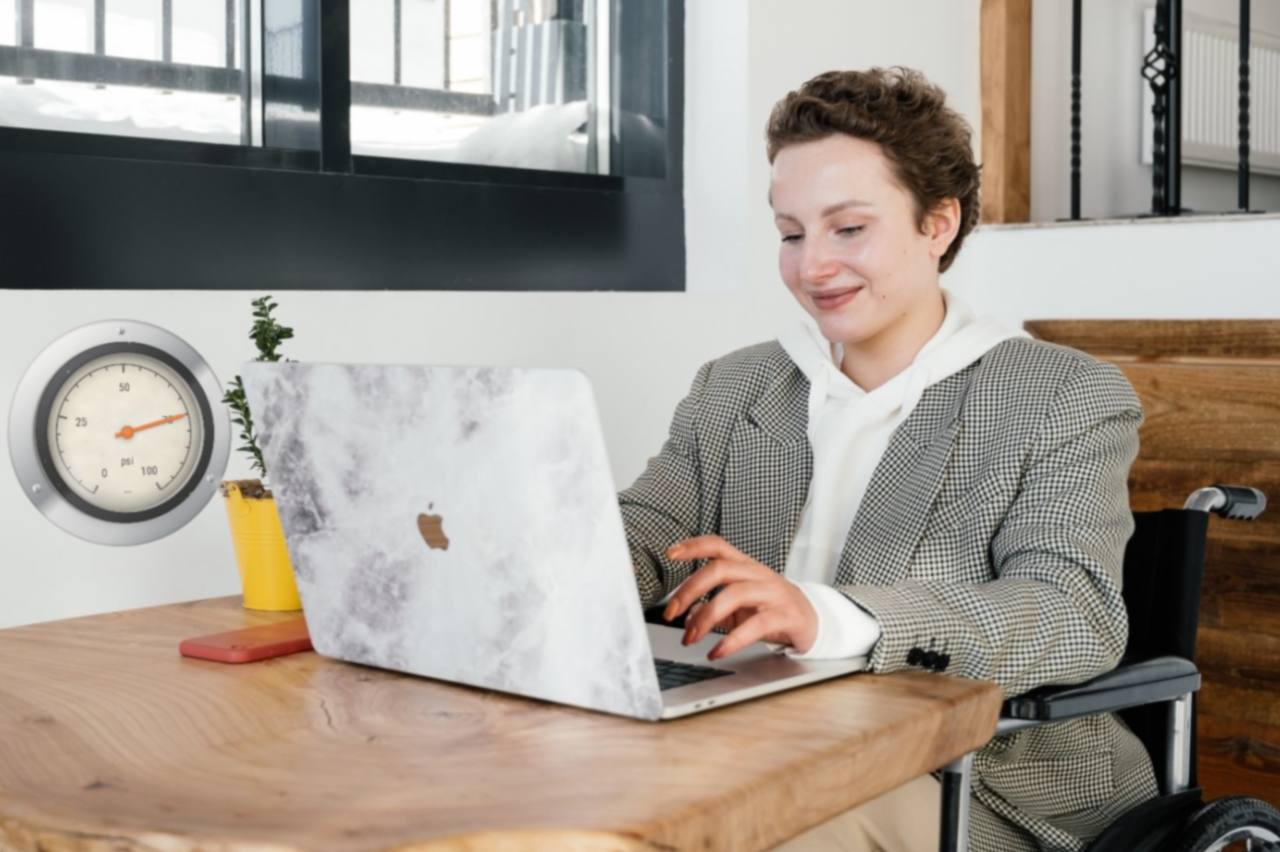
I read 75psi
